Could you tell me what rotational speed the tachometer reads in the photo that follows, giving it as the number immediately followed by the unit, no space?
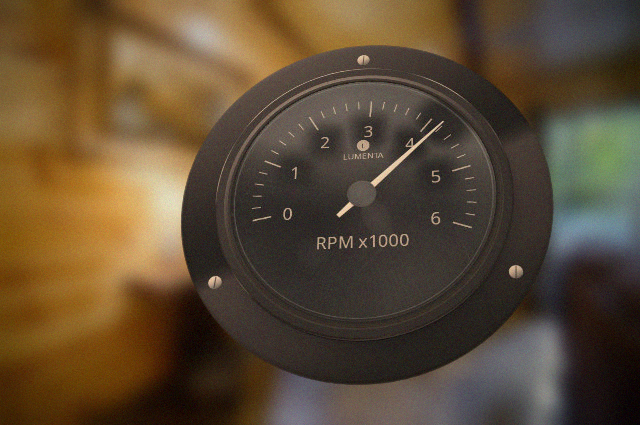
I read 4200rpm
